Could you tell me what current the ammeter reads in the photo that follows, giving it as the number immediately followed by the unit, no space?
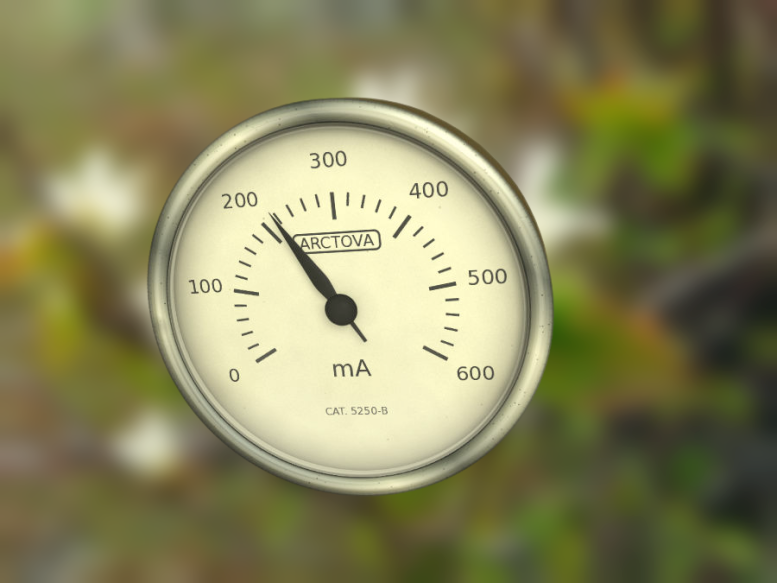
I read 220mA
